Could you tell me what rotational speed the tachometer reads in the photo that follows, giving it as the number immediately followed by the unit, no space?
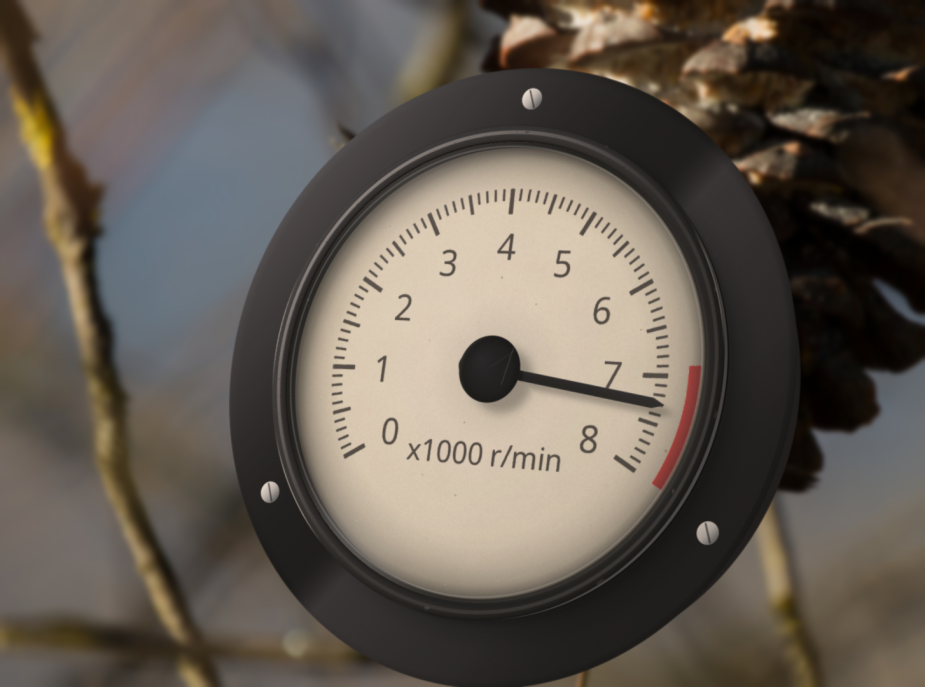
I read 7300rpm
